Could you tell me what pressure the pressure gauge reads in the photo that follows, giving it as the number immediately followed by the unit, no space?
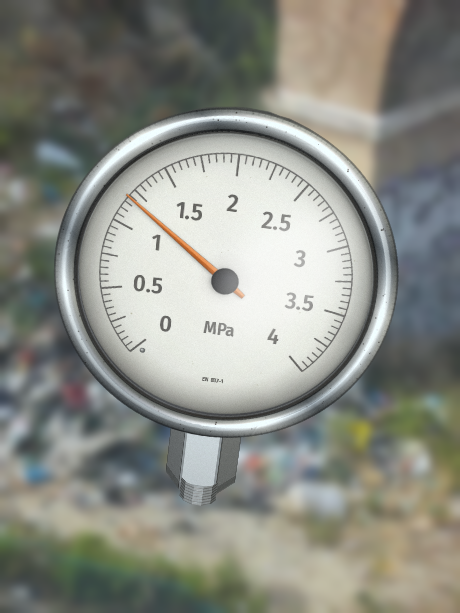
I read 1.2MPa
